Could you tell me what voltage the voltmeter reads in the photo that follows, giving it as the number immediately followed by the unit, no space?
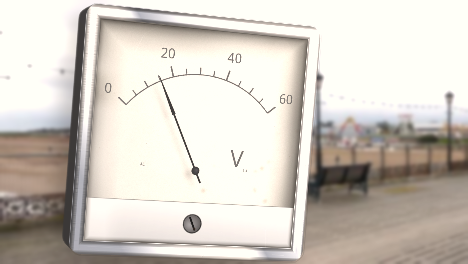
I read 15V
